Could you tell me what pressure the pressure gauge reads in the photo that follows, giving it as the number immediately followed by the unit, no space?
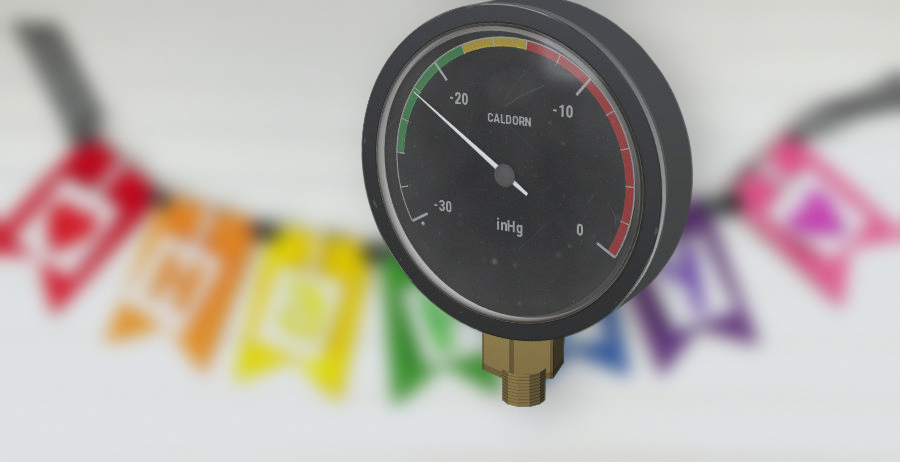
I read -22inHg
